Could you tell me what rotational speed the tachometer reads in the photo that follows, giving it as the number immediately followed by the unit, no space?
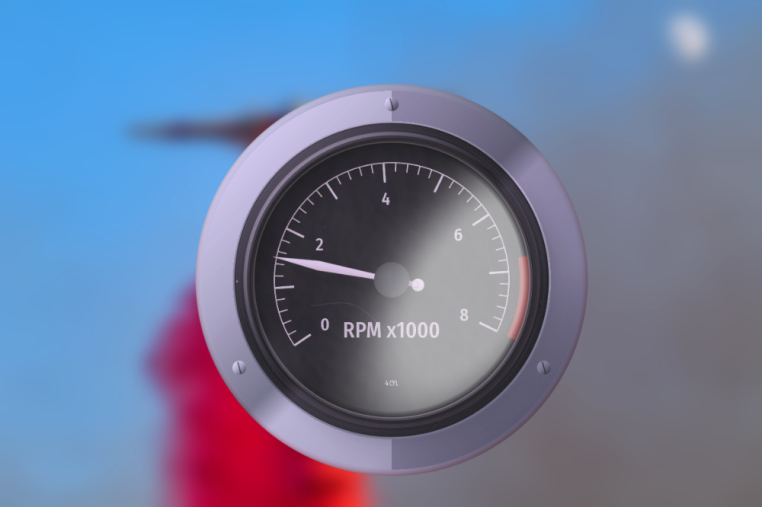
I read 1500rpm
